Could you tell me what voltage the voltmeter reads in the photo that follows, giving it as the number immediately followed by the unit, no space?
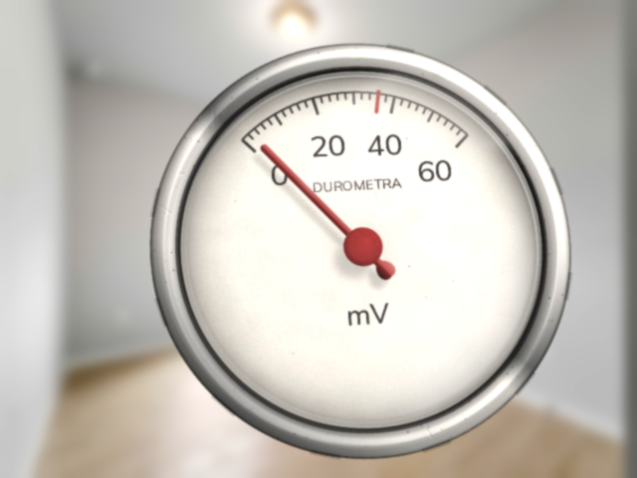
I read 2mV
